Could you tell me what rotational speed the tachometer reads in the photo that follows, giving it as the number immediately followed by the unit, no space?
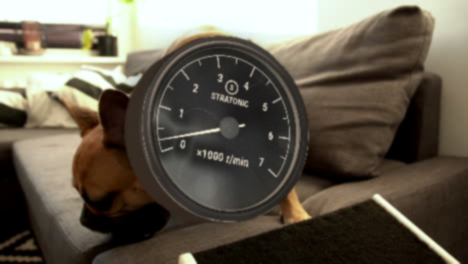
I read 250rpm
